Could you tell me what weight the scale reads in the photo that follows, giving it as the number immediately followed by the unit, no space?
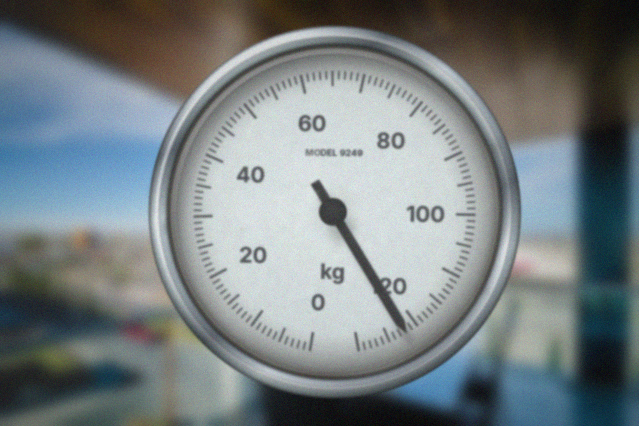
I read 122kg
